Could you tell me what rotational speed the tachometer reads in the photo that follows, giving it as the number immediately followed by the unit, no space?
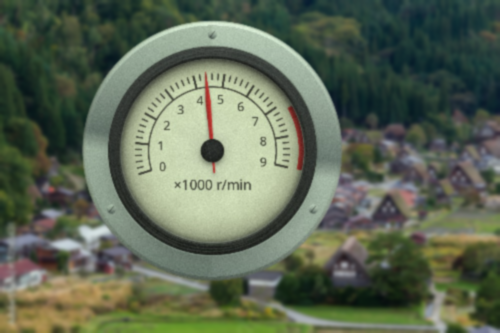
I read 4400rpm
